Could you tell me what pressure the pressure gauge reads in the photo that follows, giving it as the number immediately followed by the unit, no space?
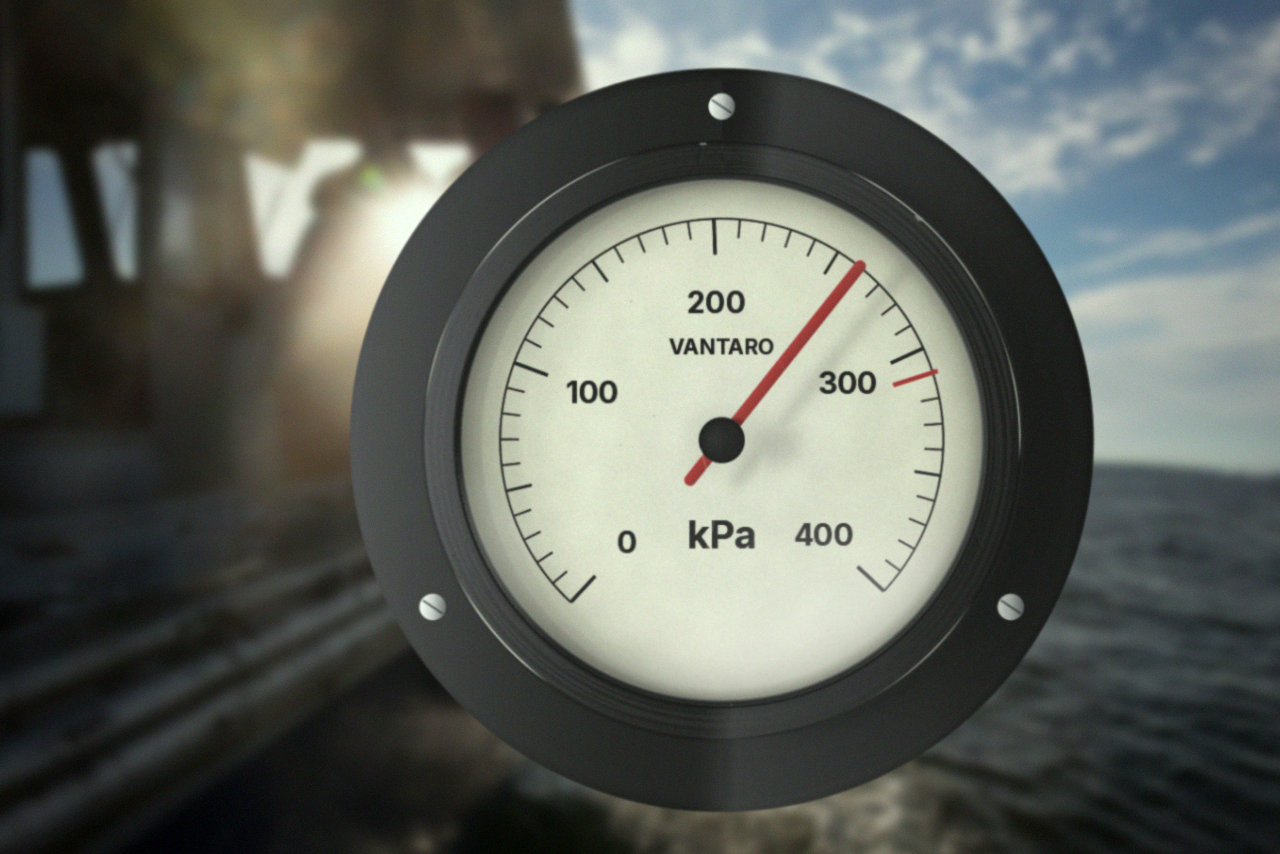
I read 260kPa
